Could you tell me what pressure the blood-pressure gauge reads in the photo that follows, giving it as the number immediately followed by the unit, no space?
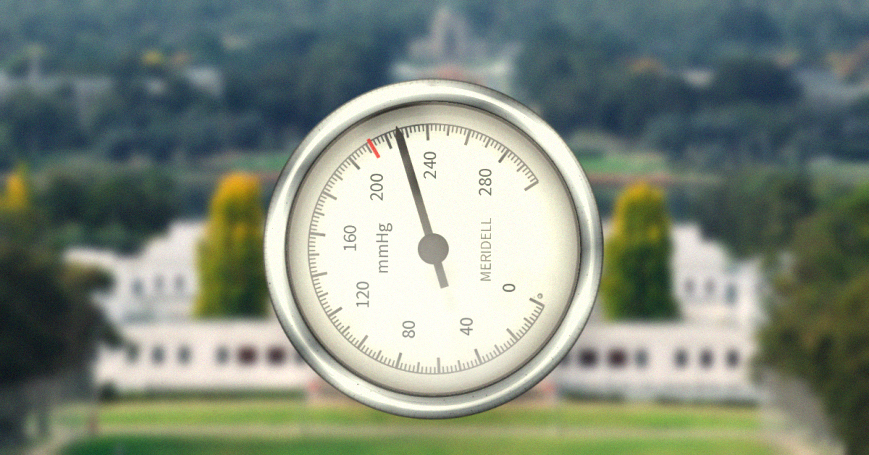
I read 226mmHg
